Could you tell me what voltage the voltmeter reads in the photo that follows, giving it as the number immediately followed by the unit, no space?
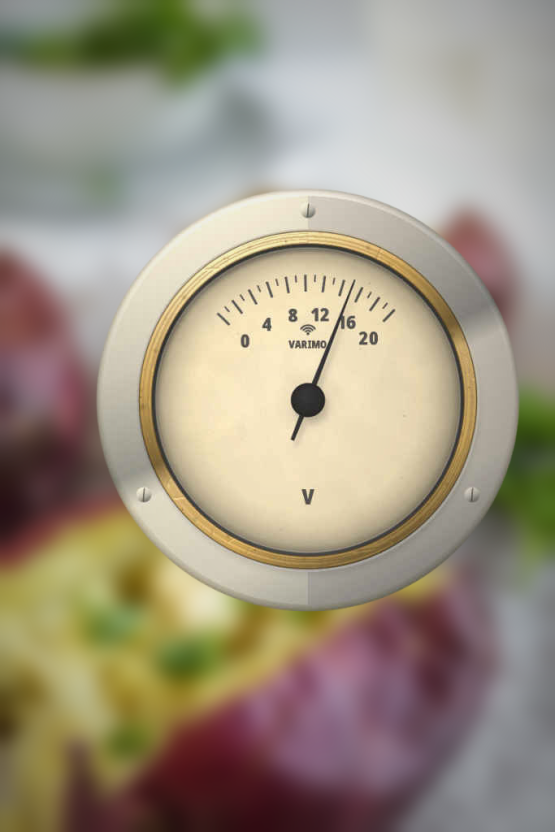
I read 15V
